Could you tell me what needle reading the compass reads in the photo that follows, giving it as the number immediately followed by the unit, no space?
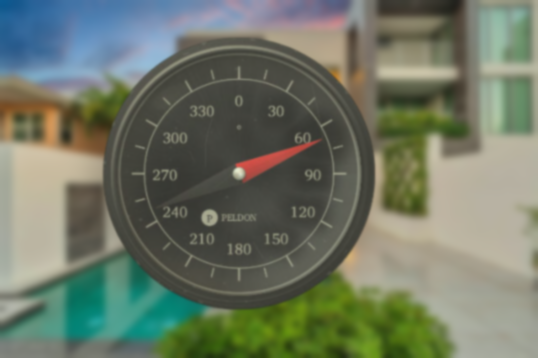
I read 67.5°
